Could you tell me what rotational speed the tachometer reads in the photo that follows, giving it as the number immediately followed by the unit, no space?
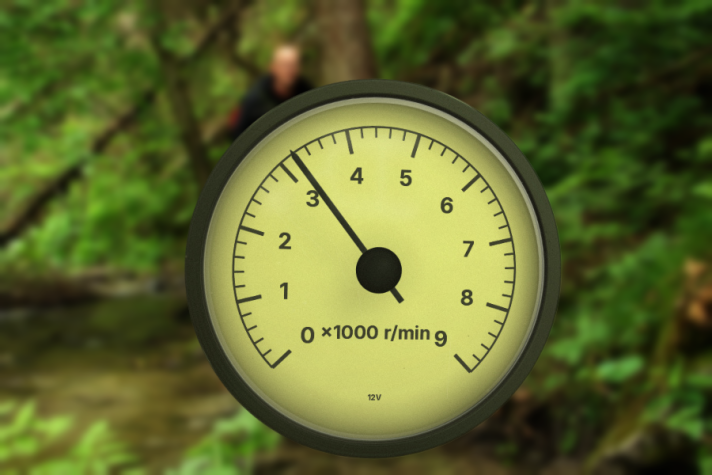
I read 3200rpm
